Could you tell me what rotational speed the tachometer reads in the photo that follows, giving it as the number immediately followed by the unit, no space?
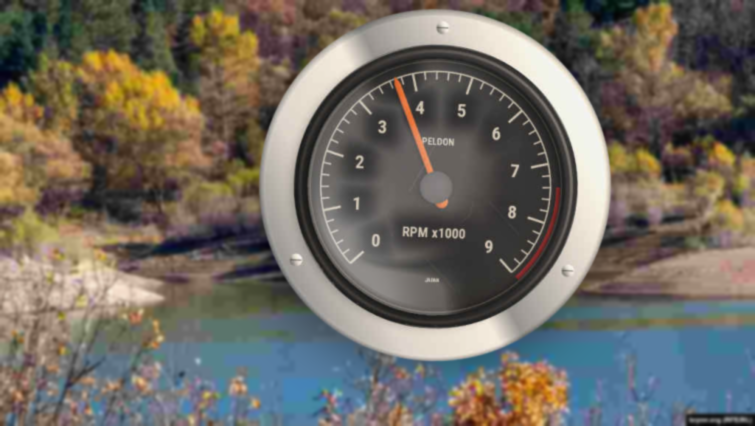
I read 3700rpm
